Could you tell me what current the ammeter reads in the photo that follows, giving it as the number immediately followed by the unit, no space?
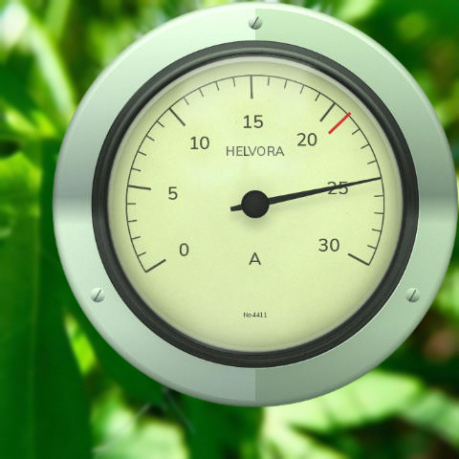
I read 25A
